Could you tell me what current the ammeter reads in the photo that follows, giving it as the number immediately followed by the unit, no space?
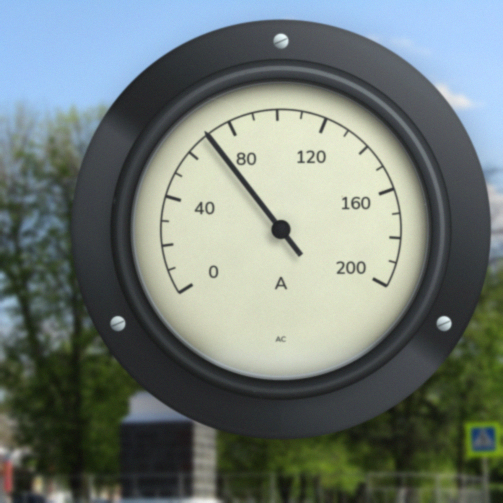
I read 70A
